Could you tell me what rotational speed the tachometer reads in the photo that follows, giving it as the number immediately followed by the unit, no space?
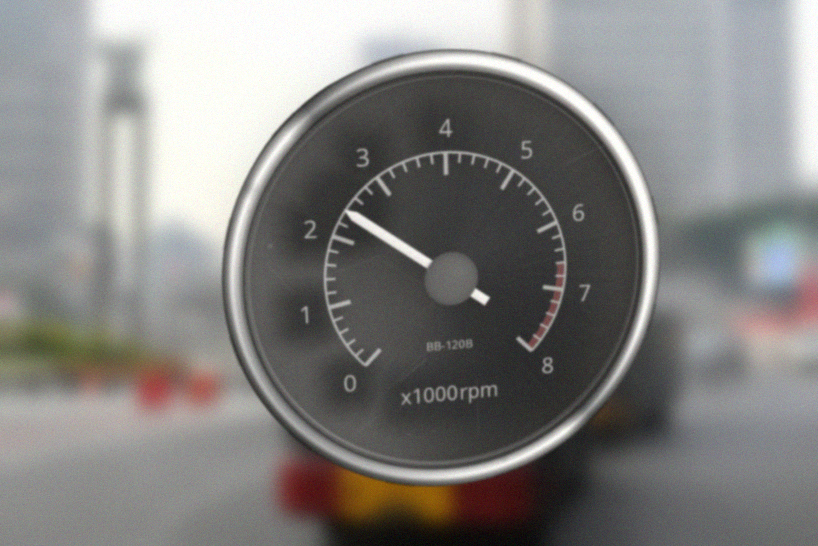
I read 2400rpm
